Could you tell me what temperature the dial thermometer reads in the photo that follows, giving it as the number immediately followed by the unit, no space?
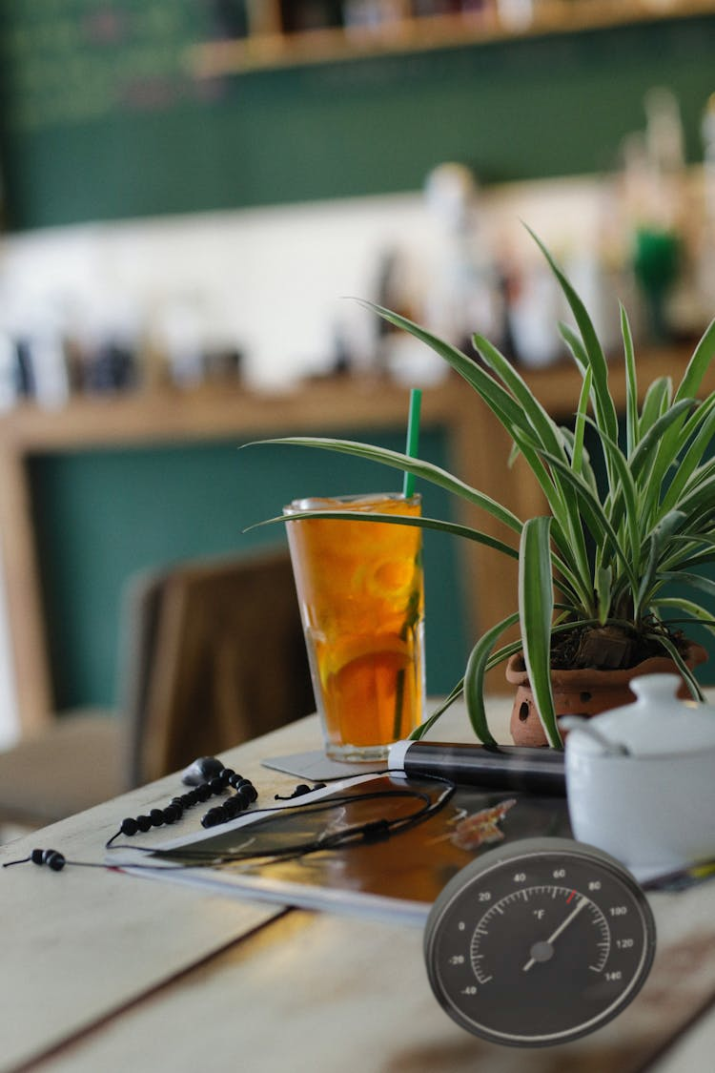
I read 80°F
